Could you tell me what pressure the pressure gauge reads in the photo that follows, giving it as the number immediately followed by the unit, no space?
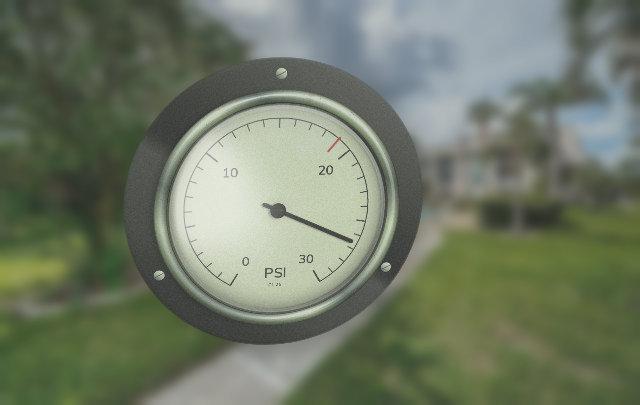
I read 26.5psi
